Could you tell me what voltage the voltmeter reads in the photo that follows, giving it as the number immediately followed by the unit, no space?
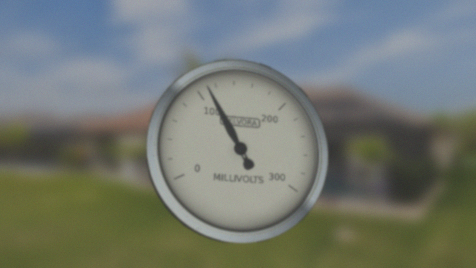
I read 110mV
